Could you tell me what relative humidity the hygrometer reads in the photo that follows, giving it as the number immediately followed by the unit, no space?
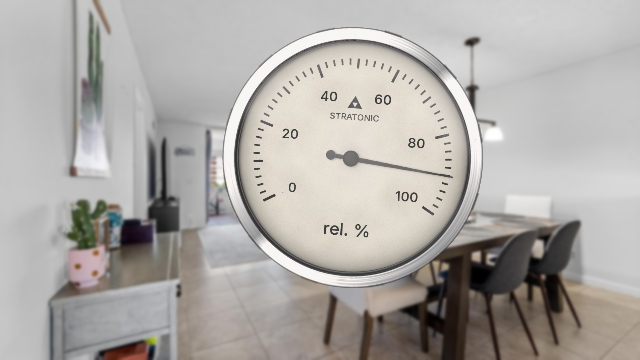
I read 90%
